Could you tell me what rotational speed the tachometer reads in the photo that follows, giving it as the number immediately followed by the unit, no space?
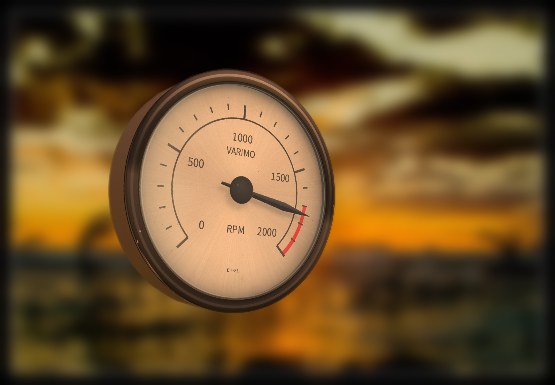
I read 1750rpm
